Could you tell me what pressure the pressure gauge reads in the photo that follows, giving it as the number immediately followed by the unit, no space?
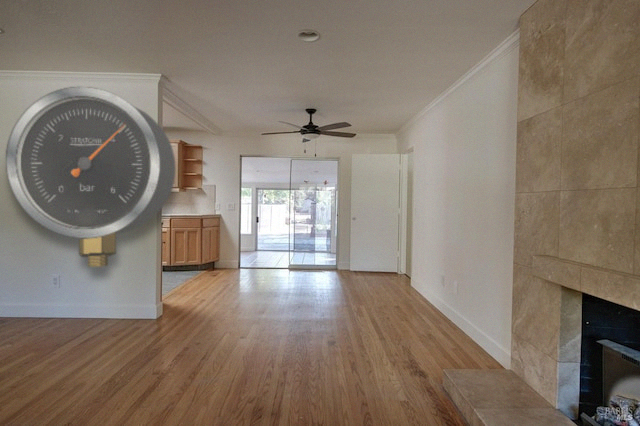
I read 4bar
